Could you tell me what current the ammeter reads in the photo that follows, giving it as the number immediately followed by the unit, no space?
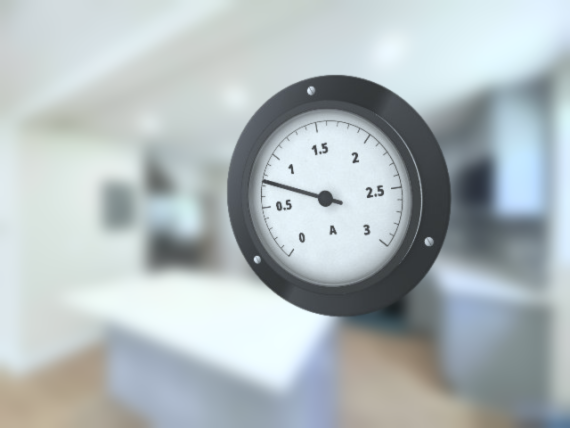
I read 0.75A
